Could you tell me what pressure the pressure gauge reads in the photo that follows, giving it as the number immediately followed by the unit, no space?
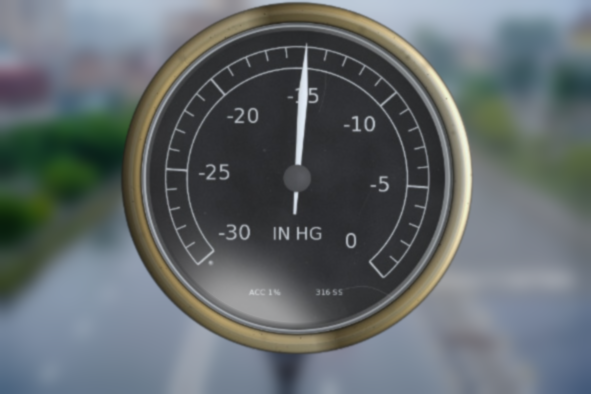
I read -15inHg
